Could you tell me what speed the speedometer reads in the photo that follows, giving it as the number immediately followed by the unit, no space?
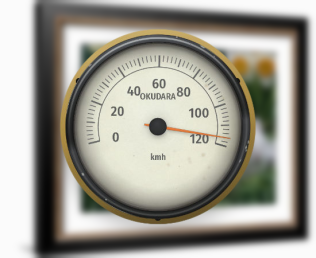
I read 116km/h
